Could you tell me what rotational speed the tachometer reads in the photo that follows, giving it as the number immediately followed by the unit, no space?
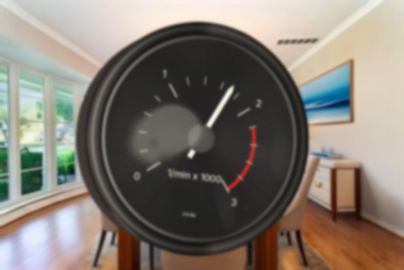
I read 1700rpm
